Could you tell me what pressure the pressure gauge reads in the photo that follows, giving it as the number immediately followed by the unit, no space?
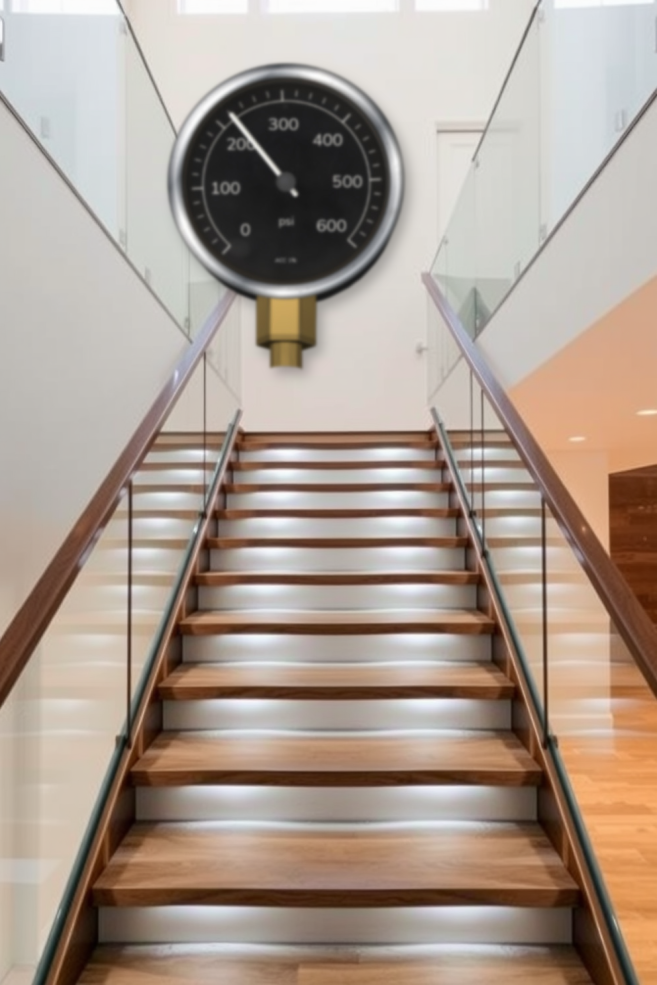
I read 220psi
